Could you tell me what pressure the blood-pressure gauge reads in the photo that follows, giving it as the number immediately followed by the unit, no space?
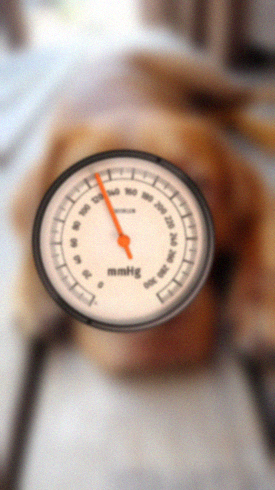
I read 130mmHg
